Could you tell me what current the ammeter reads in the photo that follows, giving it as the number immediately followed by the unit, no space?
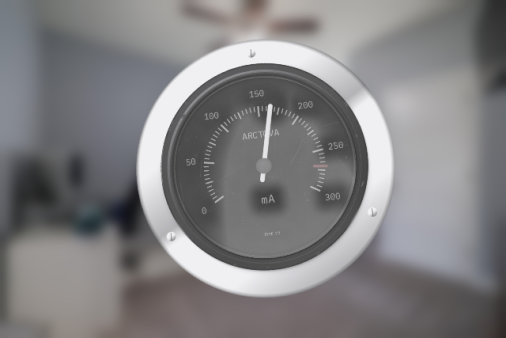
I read 165mA
